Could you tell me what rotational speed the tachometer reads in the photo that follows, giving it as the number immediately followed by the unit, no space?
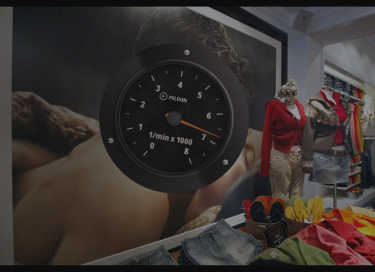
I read 6750rpm
